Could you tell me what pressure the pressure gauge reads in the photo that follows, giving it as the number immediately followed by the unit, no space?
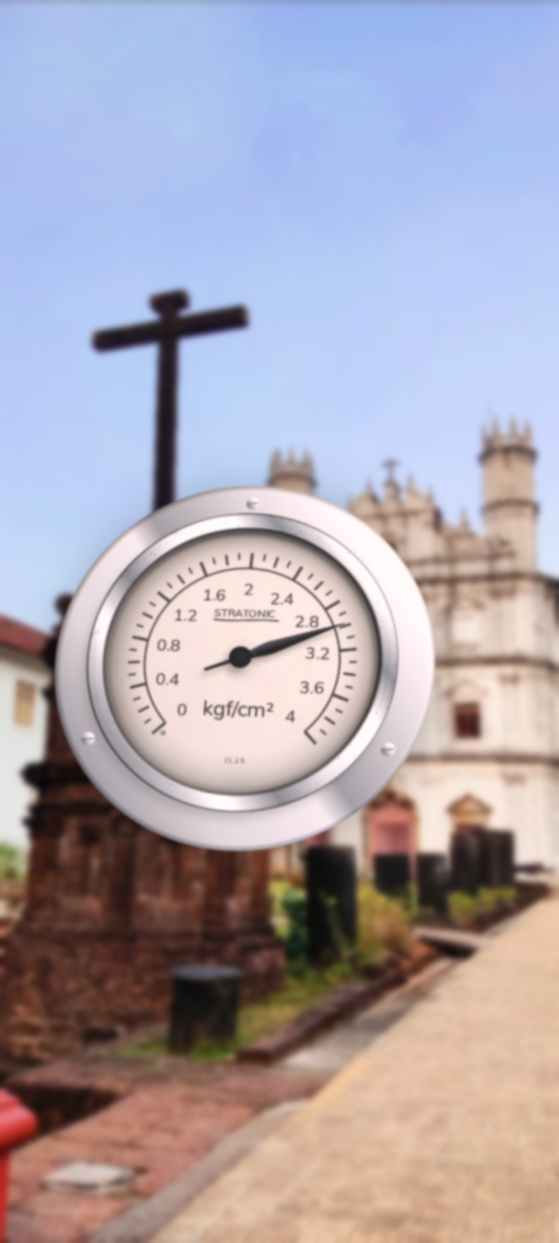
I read 3kg/cm²
